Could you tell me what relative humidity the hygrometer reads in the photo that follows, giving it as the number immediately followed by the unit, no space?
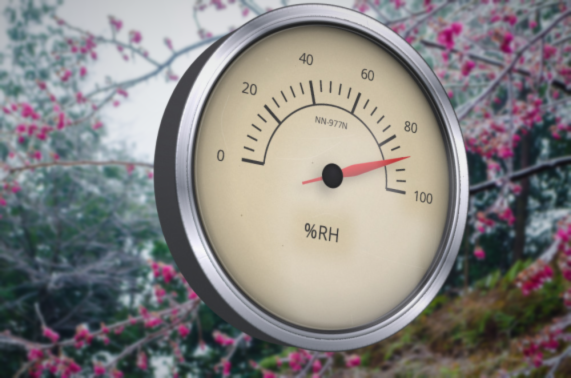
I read 88%
